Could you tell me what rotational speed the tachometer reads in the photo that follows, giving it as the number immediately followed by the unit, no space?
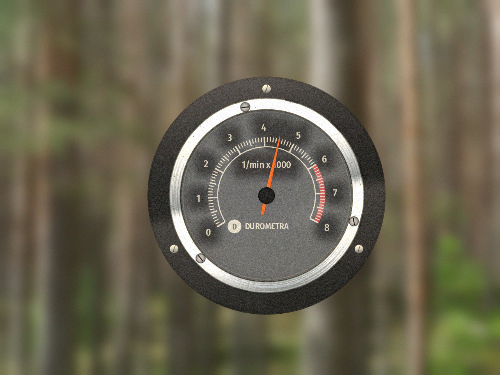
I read 4500rpm
